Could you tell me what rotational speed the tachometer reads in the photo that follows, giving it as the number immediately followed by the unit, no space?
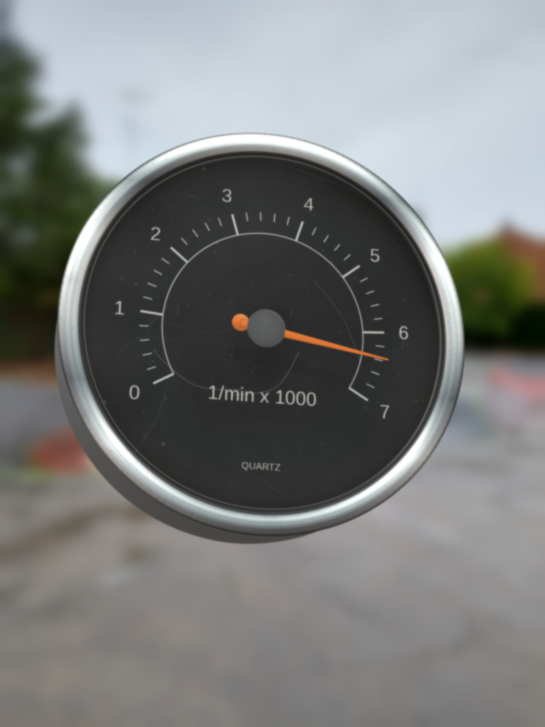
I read 6400rpm
